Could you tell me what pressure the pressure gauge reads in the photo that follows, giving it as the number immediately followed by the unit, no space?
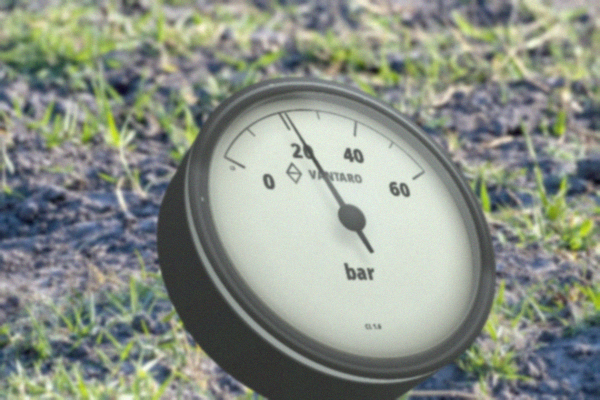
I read 20bar
